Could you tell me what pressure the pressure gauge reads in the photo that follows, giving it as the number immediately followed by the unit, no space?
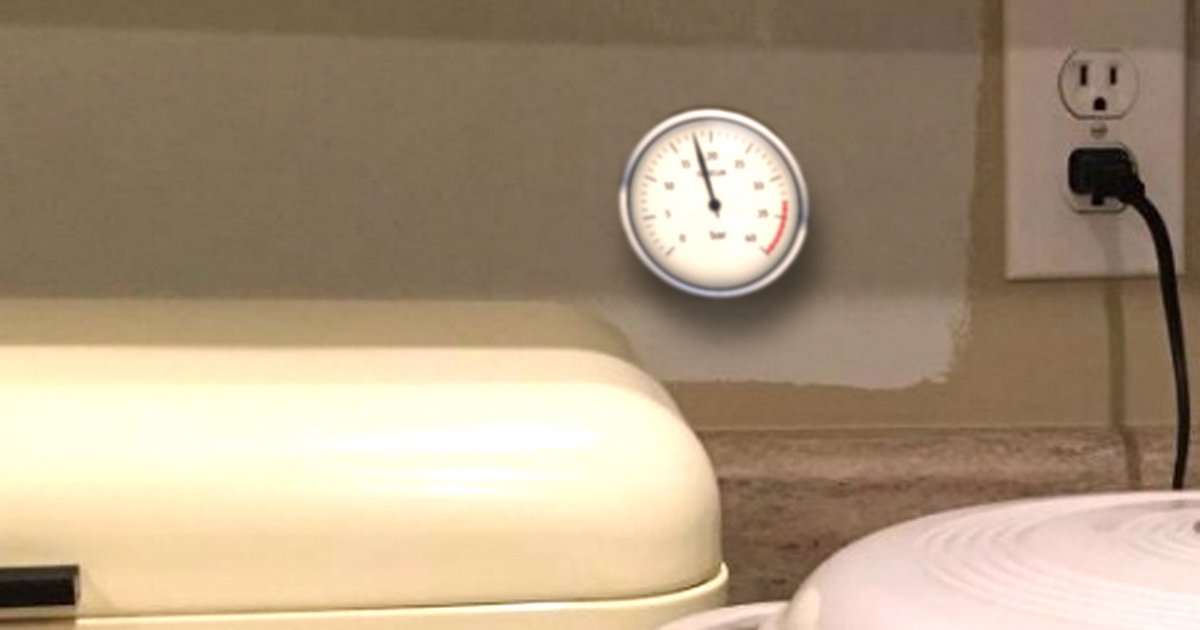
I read 18bar
